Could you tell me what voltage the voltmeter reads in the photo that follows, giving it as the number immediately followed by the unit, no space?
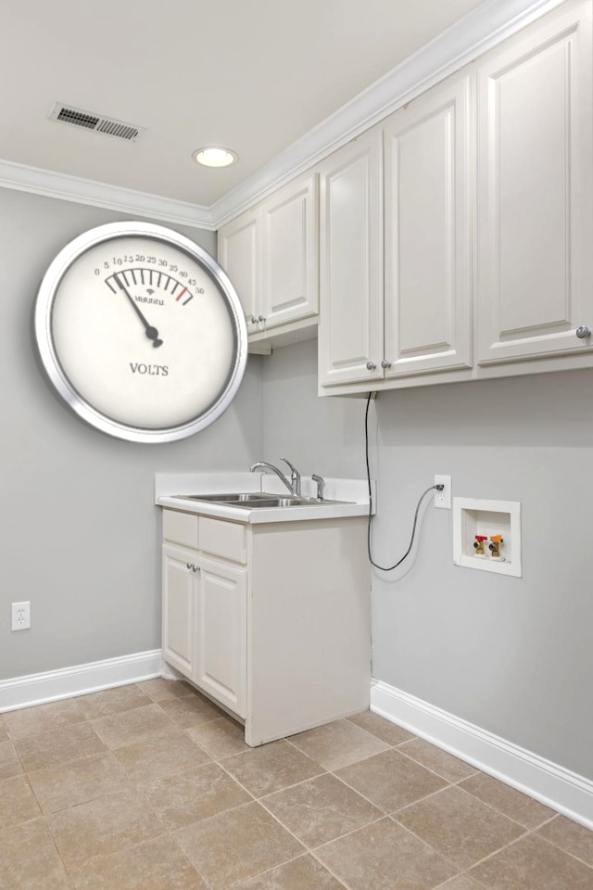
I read 5V
